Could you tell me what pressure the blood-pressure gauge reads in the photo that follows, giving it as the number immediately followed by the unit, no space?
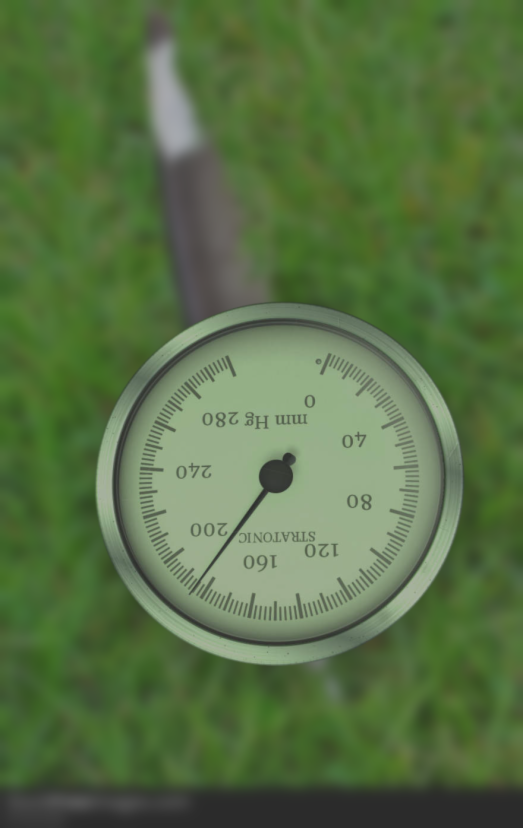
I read 184mmHg
